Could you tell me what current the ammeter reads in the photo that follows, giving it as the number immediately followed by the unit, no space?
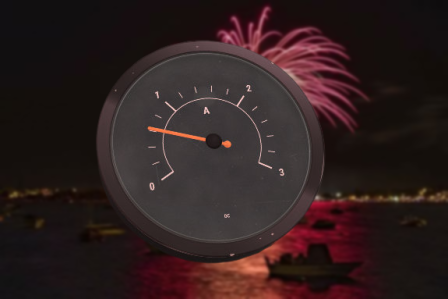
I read 0.6A
